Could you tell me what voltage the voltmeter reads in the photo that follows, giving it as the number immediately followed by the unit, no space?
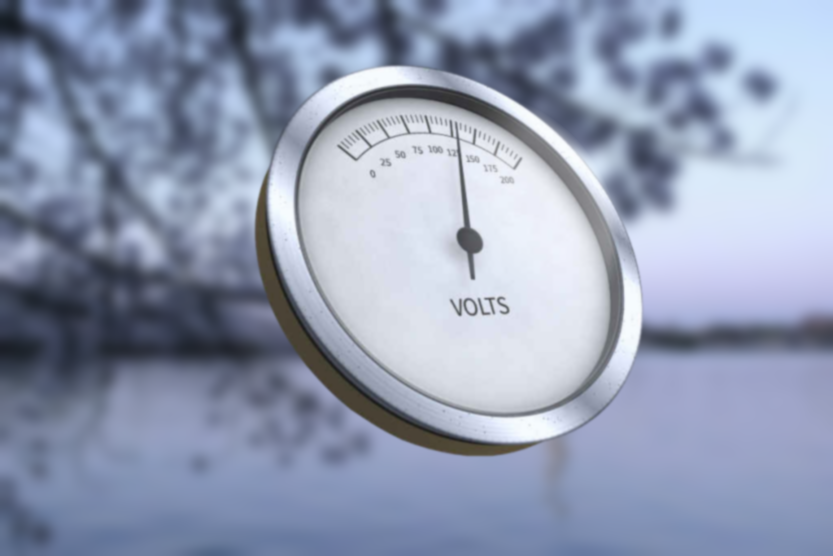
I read 125V
